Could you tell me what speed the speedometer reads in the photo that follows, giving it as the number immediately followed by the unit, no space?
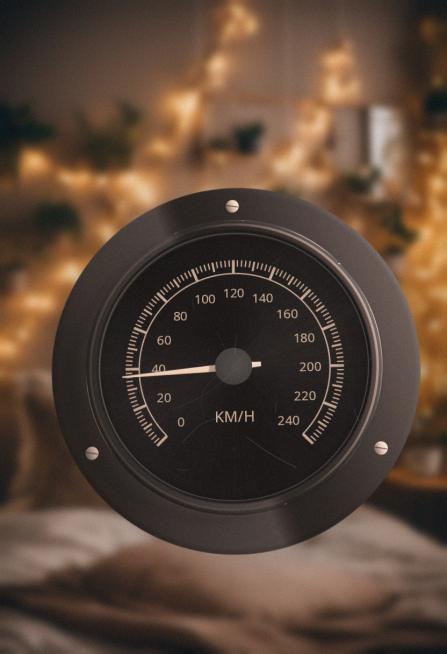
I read 36km/h
